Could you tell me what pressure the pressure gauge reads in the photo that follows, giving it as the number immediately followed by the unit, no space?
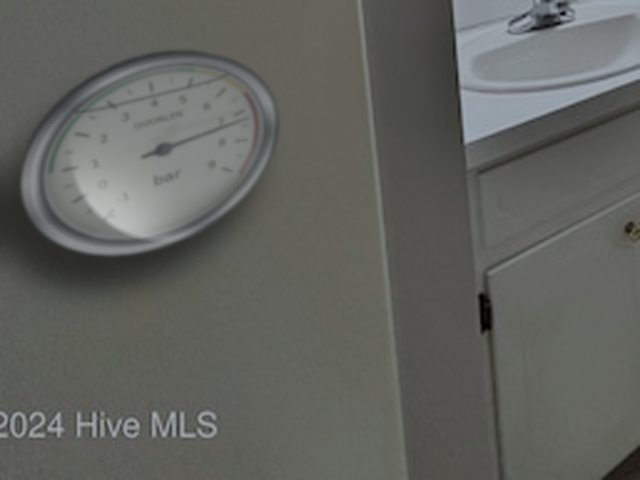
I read 7.25bar
